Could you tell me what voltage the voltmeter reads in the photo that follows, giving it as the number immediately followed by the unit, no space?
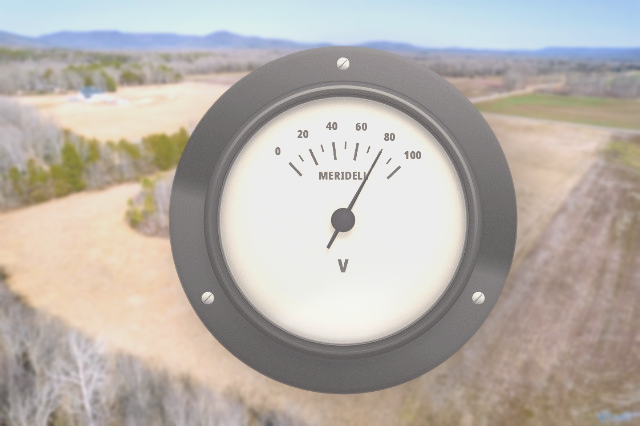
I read 80V
